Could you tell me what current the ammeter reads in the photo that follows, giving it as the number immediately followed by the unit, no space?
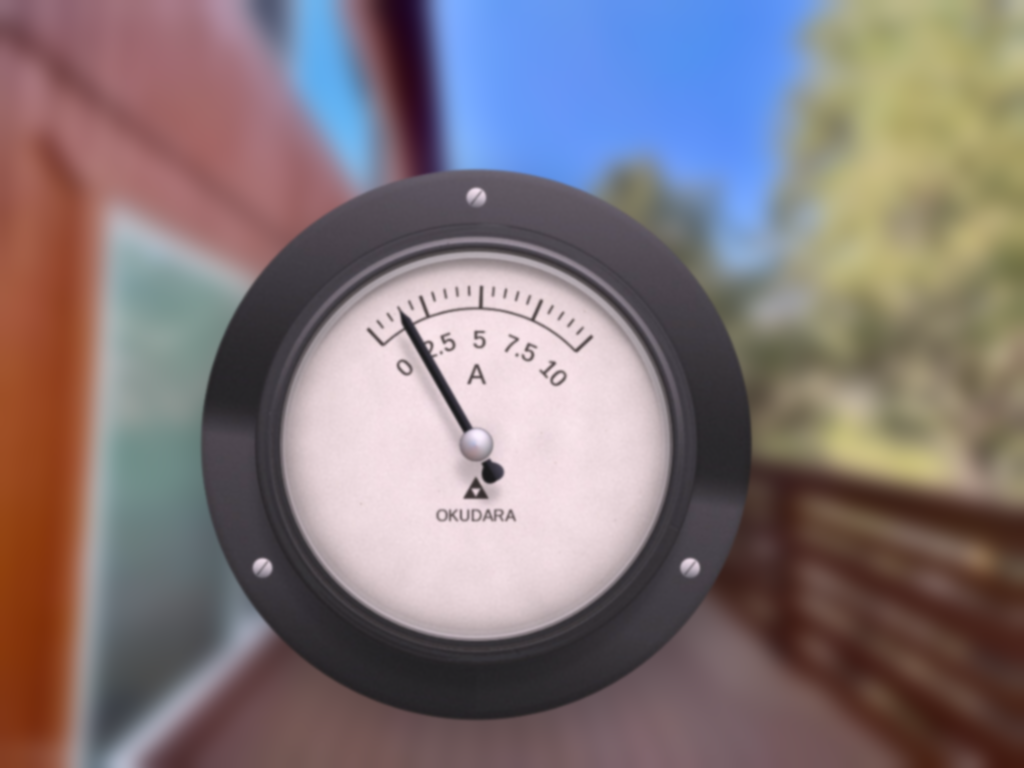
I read 1.5A
